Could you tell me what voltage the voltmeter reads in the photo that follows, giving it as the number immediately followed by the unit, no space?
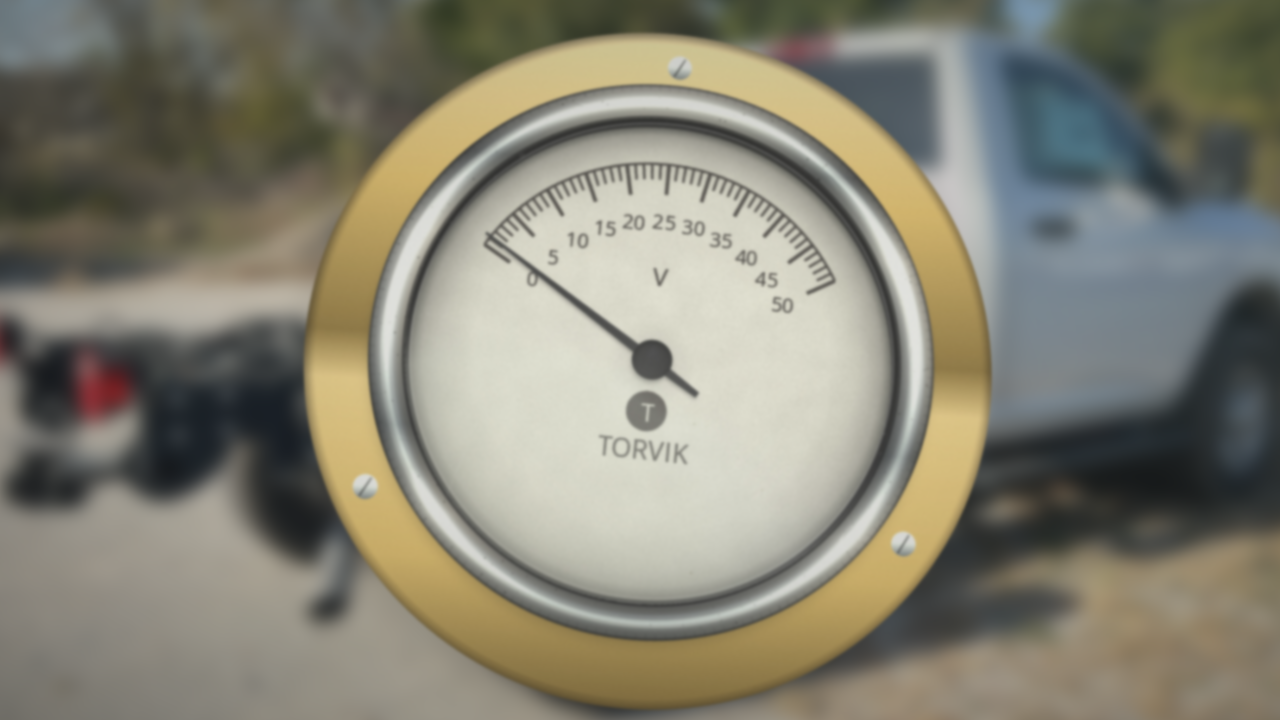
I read 1V
